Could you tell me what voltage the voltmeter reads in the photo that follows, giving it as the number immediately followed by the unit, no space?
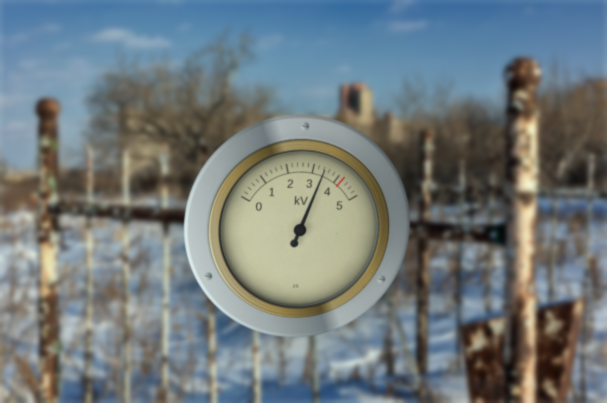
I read 3.4kV
